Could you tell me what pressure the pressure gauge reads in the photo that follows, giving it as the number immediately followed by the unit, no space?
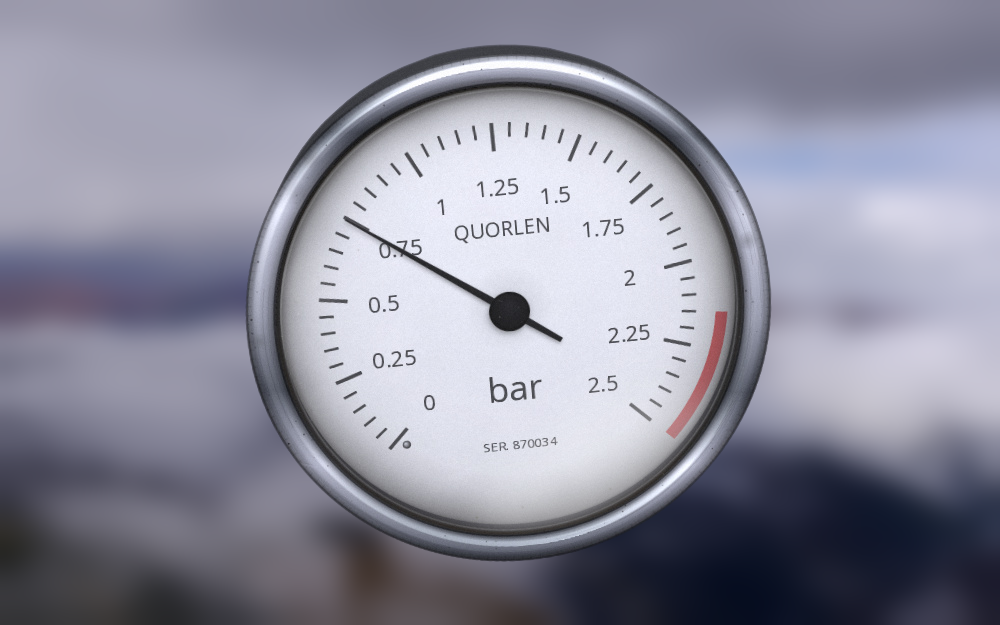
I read 0.75bar
